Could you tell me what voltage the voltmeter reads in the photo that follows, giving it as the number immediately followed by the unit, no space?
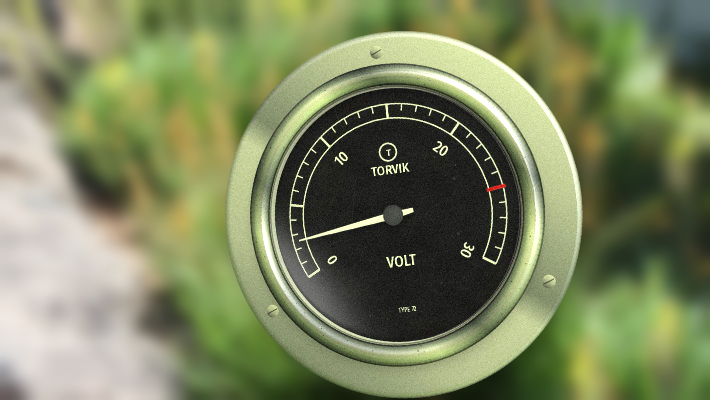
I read 2.5V
